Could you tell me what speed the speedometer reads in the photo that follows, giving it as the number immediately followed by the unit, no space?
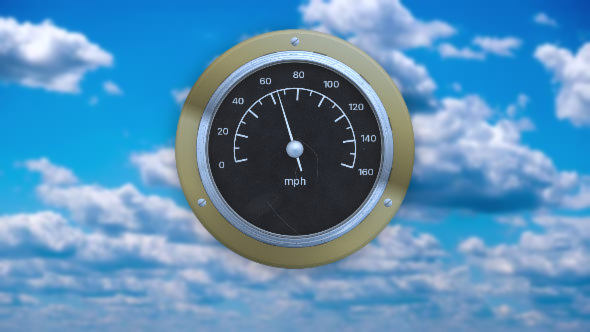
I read 65mph
